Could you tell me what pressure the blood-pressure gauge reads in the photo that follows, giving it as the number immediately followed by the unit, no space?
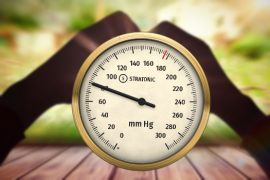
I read 80mmHg
